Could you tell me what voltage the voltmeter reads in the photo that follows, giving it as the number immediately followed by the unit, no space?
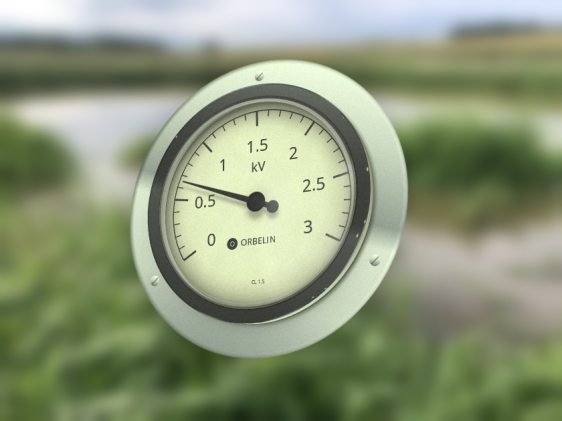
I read 0.65kV
